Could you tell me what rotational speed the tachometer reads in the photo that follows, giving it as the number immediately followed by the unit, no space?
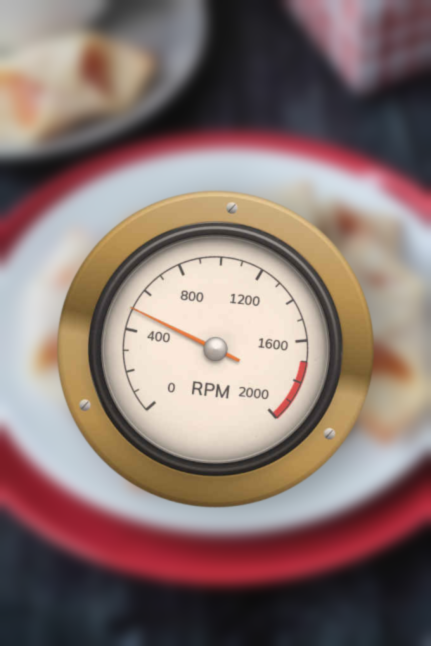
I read 500rpm
